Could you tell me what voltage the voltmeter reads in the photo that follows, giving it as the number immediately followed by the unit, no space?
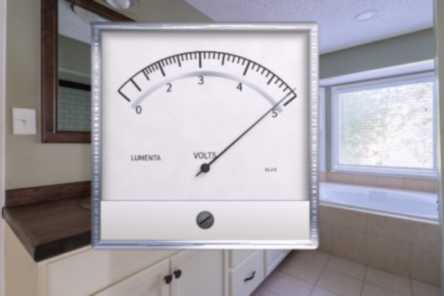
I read 4.9V
